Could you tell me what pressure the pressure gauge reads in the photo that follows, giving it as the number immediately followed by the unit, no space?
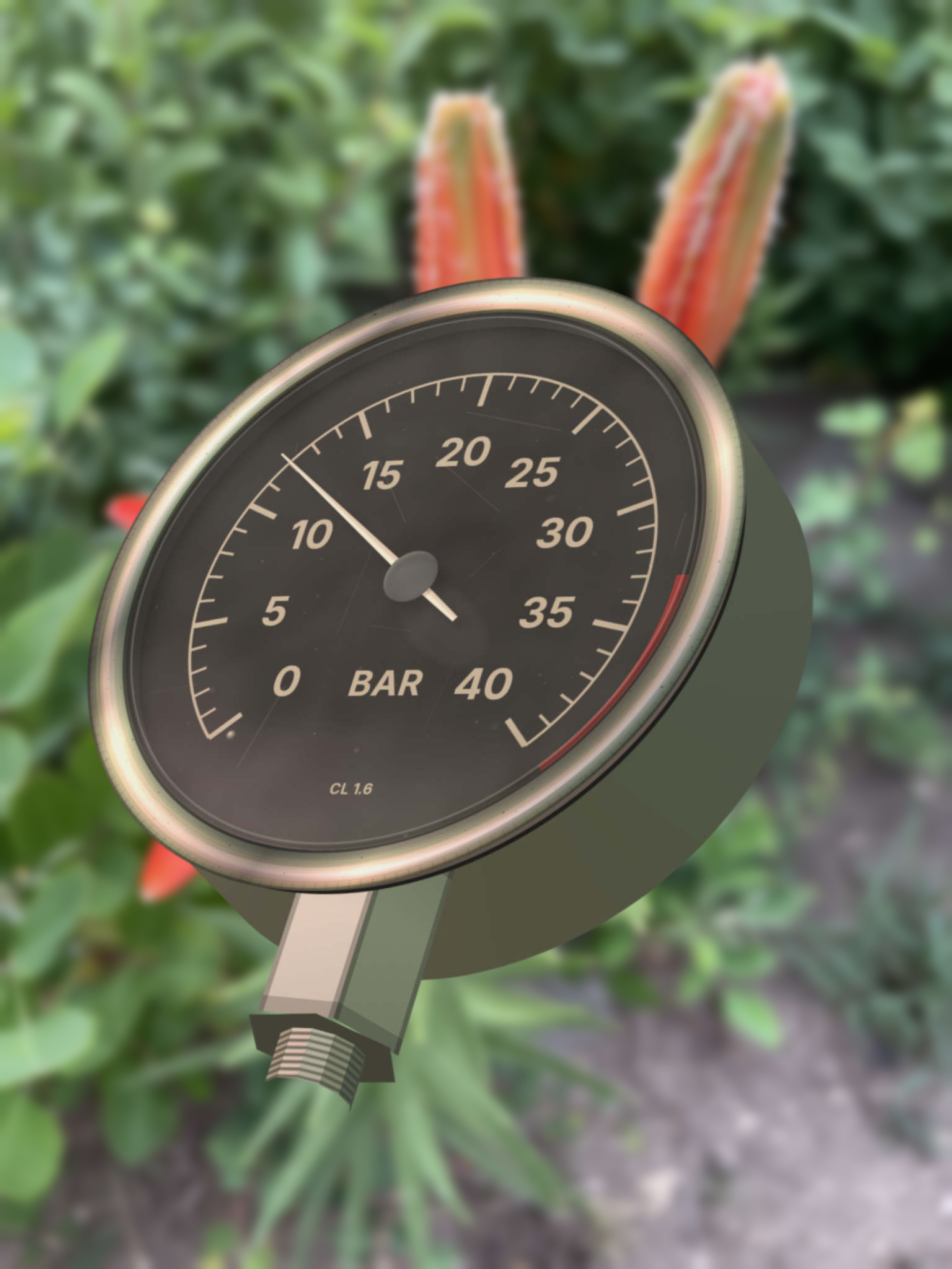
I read 12bar
